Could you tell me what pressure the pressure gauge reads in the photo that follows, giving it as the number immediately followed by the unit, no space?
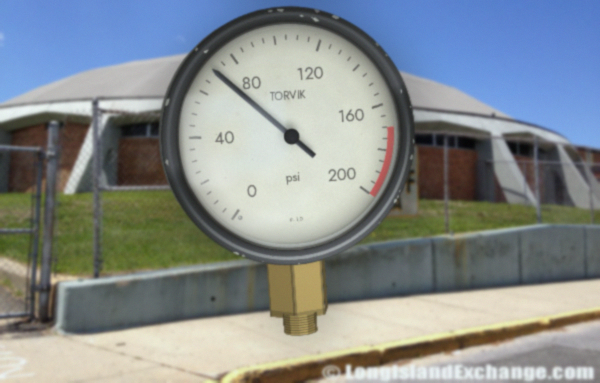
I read 70psi
